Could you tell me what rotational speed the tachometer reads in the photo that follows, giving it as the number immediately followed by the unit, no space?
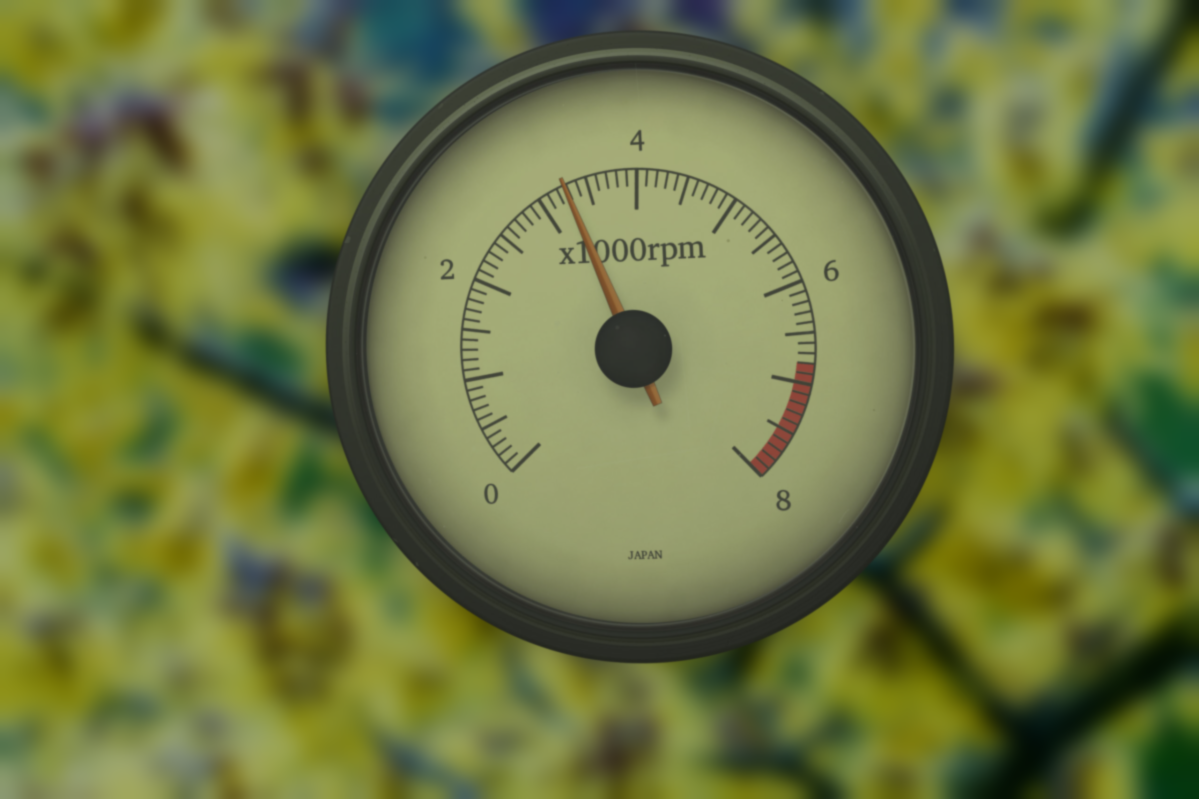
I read 3300rpm
